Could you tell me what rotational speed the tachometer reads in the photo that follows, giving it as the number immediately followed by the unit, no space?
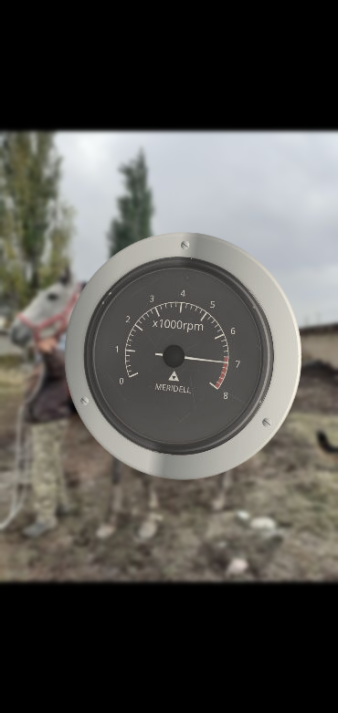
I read 7000rpm
